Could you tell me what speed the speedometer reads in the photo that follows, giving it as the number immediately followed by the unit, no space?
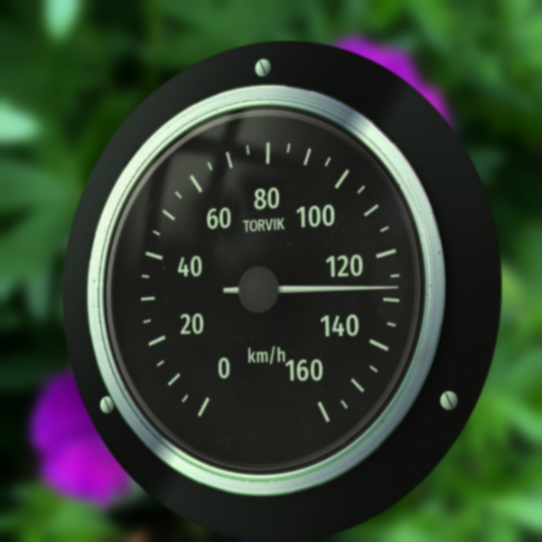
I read 127.5km/h
